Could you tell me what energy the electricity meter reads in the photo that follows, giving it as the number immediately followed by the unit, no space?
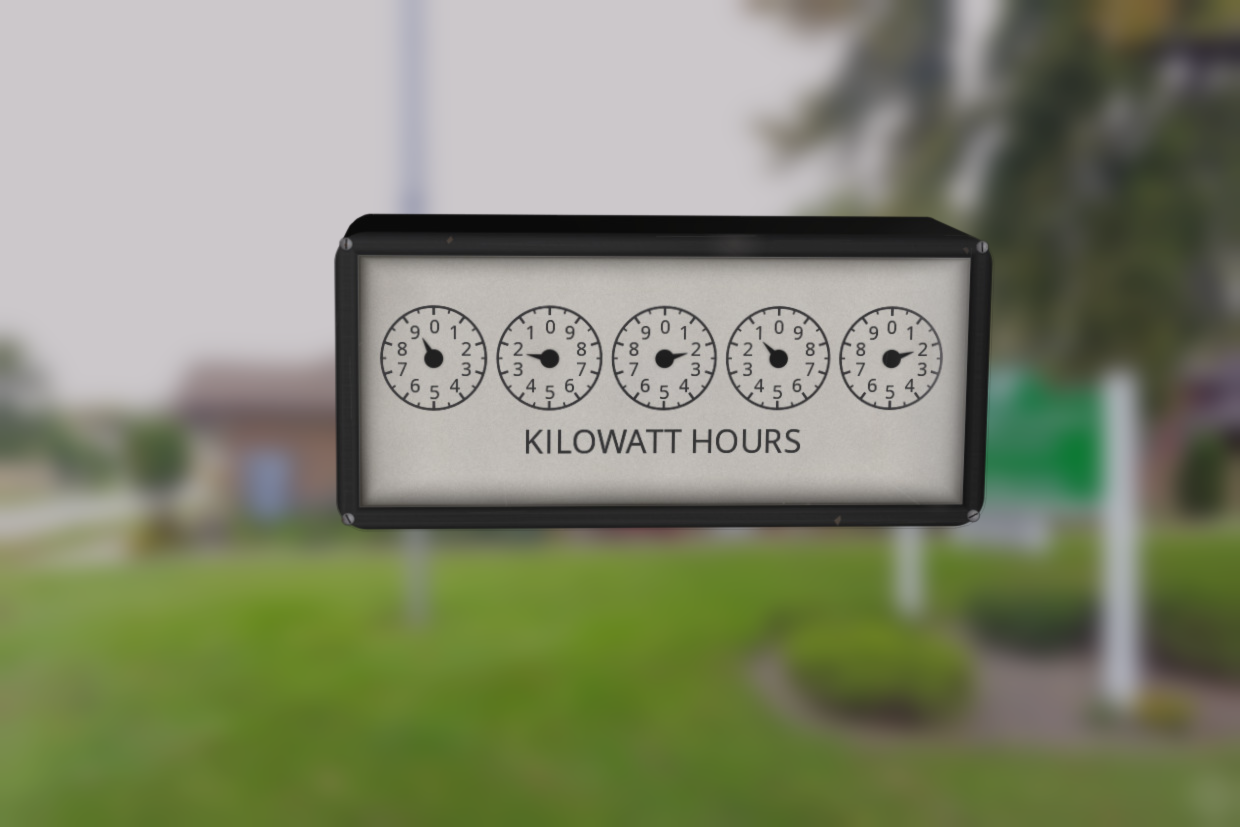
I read 92212kWh
